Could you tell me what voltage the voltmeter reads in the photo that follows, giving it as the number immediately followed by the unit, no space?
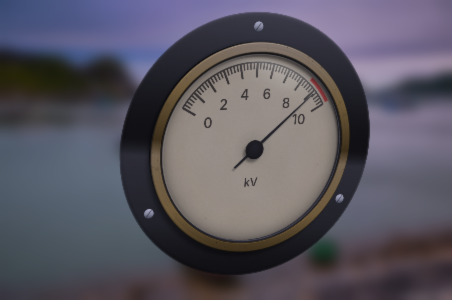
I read 9kV
